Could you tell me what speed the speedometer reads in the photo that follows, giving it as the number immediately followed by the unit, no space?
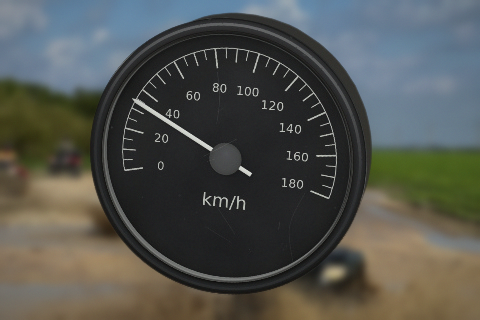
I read 35km/h
